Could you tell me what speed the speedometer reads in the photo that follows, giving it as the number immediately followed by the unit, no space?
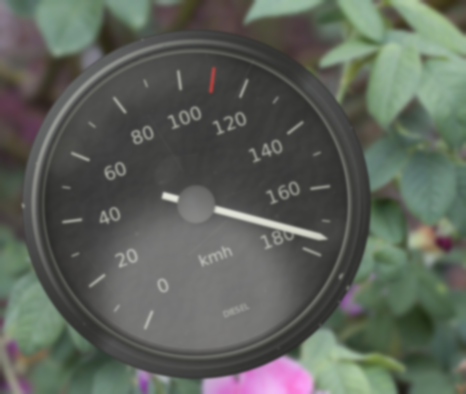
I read 175km/h
